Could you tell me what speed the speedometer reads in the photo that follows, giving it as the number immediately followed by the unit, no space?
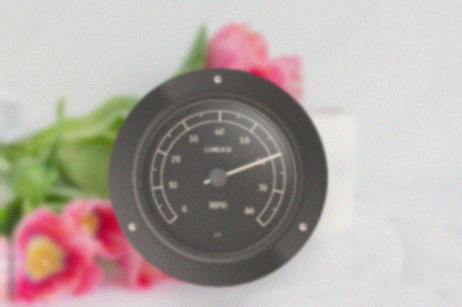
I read 60mph
